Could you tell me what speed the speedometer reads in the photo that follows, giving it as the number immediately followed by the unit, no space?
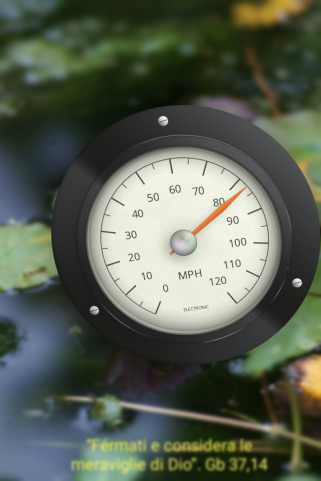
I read 82.5mph
